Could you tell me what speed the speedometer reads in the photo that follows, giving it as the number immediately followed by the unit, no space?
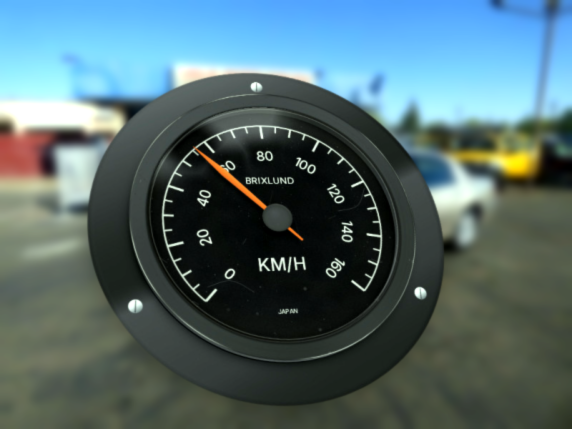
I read 55km/h
